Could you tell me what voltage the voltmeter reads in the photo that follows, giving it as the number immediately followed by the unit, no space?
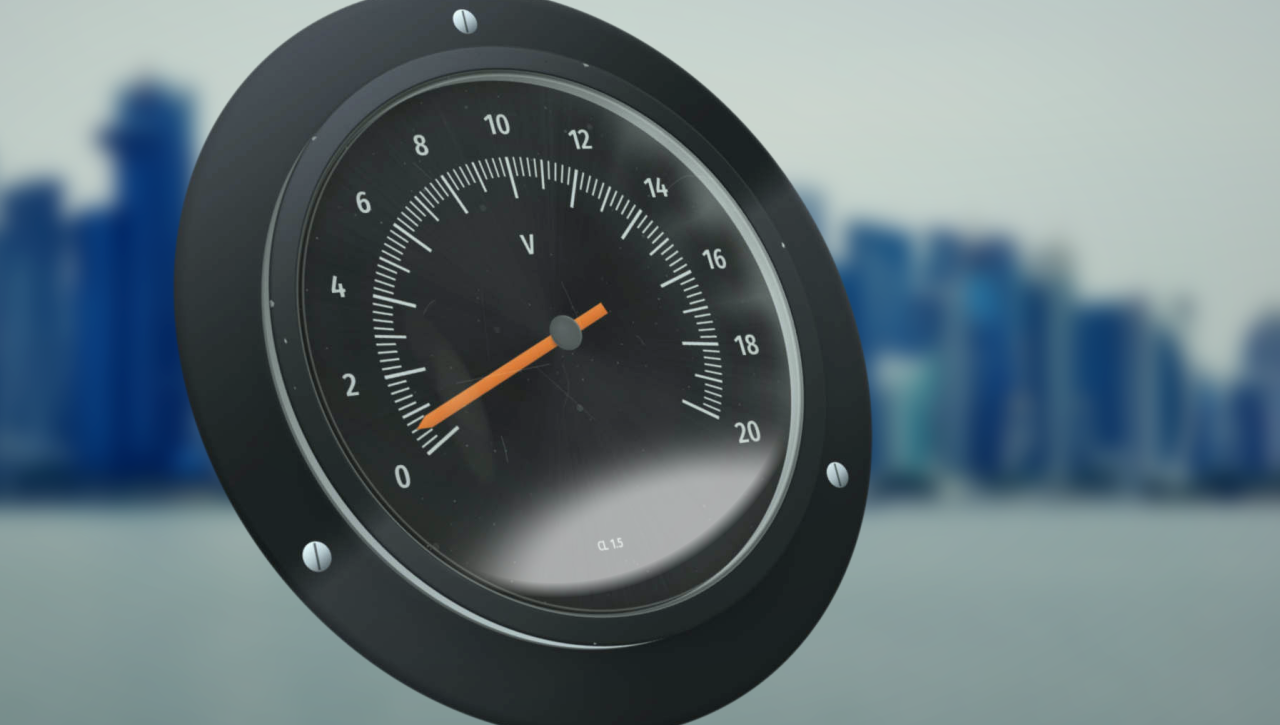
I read 0.6V
